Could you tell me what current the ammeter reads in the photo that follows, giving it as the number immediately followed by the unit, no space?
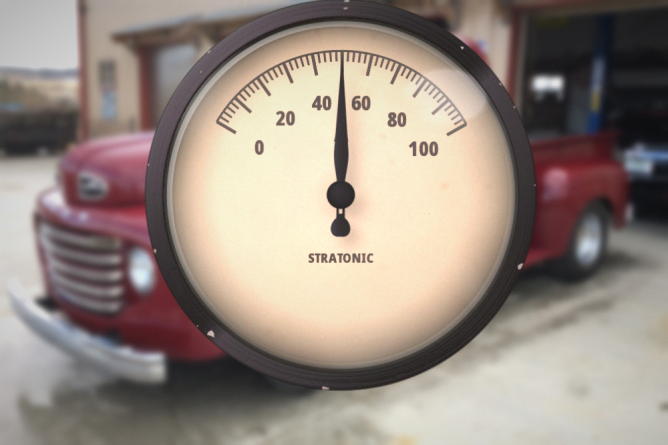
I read 50A
